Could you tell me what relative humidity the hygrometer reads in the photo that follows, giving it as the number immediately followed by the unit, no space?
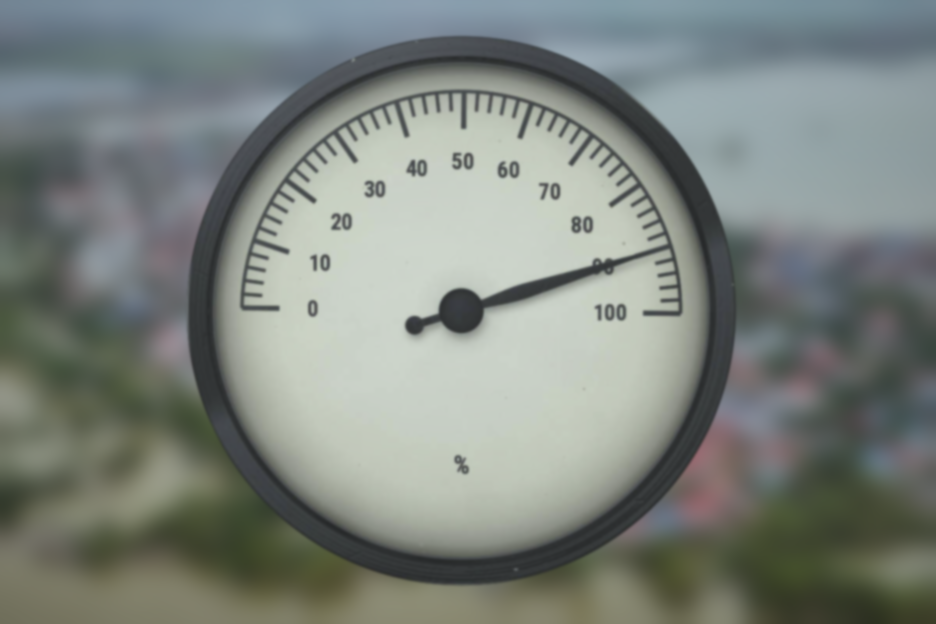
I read 90%
